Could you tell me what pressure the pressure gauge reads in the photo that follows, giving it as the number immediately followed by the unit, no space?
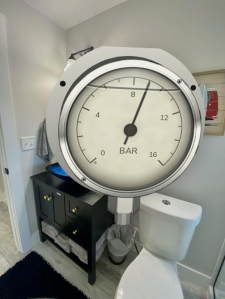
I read 9bar
